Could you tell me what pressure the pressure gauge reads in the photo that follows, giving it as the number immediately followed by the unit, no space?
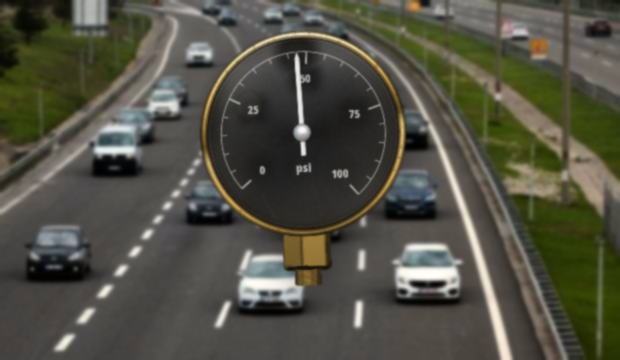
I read 47.5psi
